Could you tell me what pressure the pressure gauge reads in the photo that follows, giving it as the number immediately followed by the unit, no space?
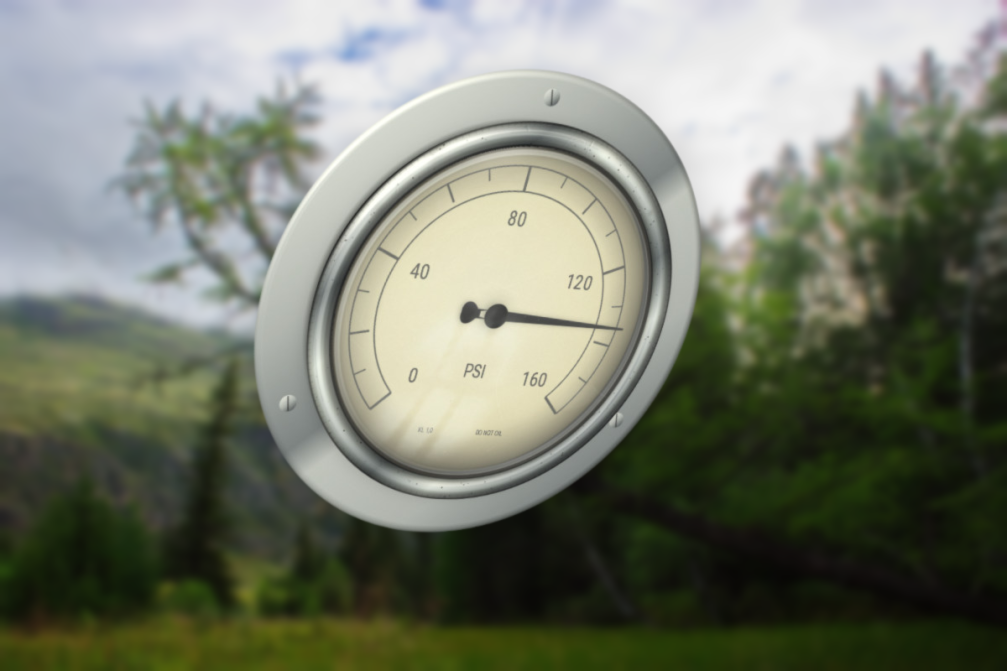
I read 135psi
